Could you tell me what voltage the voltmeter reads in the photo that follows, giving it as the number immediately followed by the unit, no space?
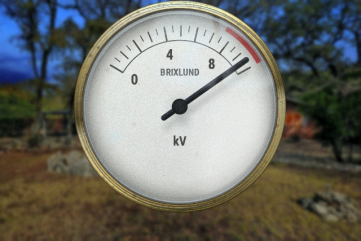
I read 9.5kV
